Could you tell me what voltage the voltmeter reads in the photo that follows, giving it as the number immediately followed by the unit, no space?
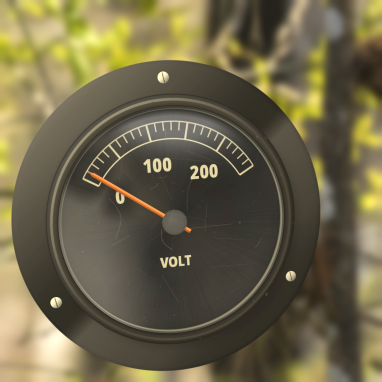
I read 10V
